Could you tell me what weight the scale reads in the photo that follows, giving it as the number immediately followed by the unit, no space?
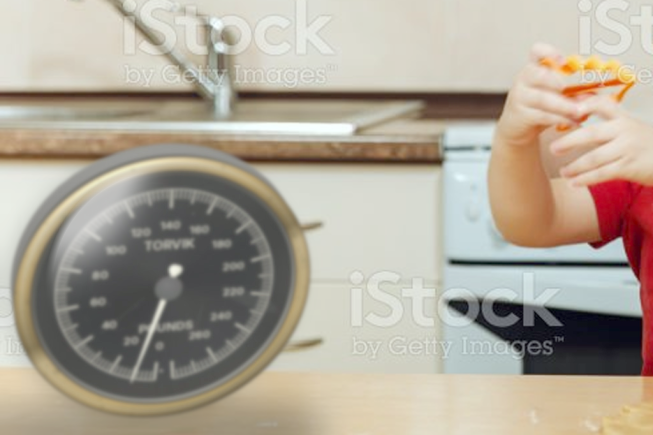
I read 10lb
